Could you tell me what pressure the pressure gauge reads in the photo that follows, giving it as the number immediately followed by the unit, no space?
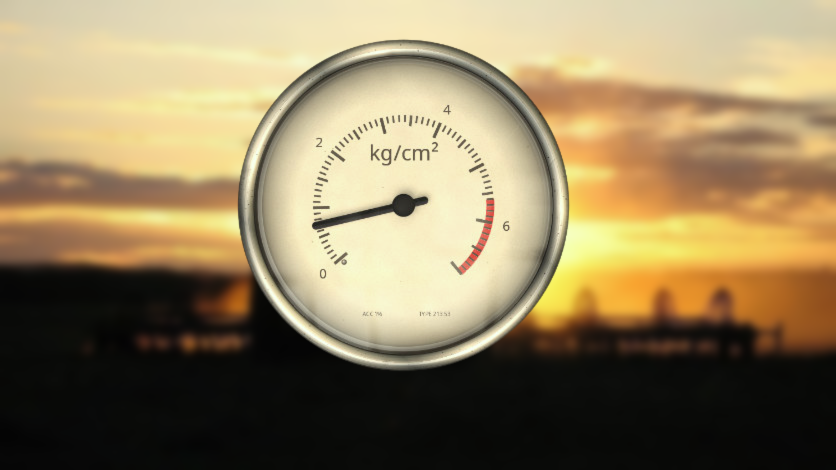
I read 0.7kg/cm²
